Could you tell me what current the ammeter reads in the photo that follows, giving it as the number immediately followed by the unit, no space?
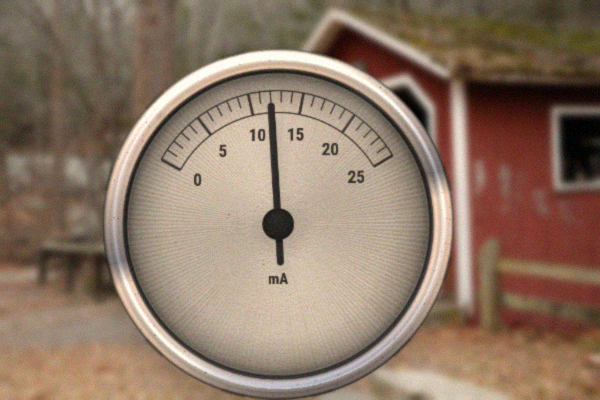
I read 12mA
